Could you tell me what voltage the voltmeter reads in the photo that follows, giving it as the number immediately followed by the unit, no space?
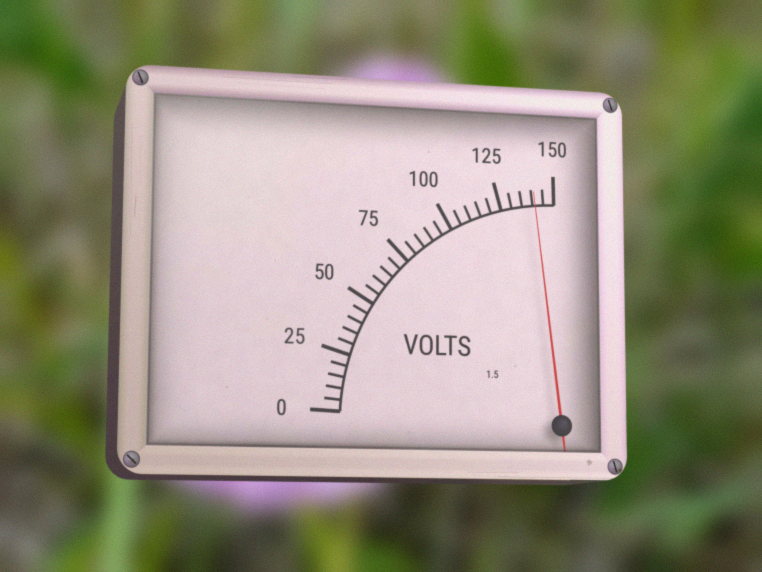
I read 140V
